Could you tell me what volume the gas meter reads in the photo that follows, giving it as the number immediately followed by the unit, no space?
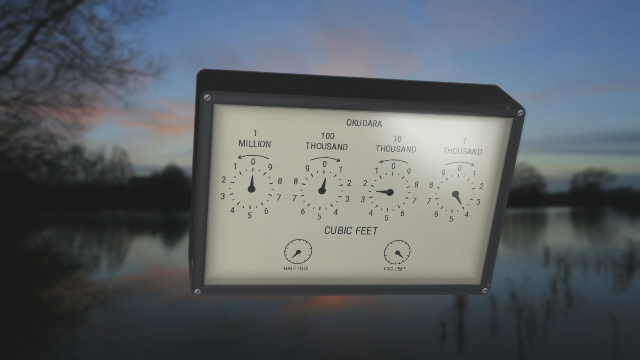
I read 2400ft³
